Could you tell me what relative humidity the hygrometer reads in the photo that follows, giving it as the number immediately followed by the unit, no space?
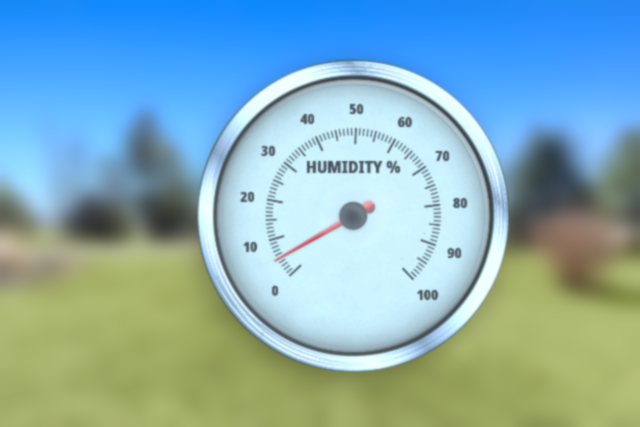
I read 5%
